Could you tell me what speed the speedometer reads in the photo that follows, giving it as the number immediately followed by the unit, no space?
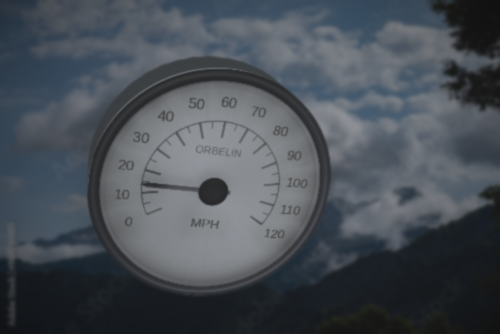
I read 15mph
